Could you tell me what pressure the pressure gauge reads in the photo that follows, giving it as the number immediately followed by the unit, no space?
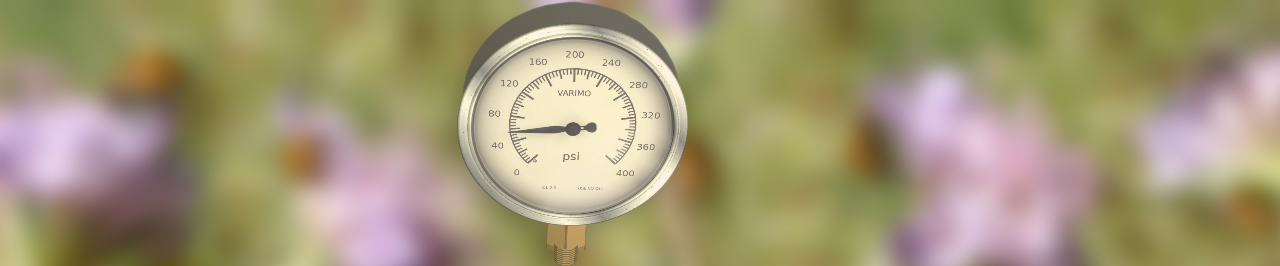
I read 60psi
